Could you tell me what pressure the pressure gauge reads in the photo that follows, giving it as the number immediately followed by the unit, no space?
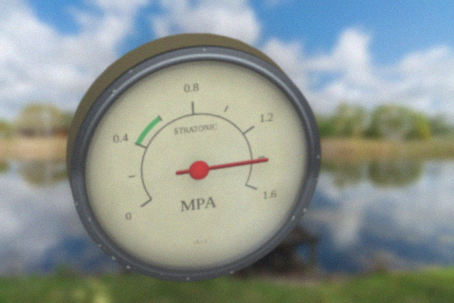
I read 1.4MPa
